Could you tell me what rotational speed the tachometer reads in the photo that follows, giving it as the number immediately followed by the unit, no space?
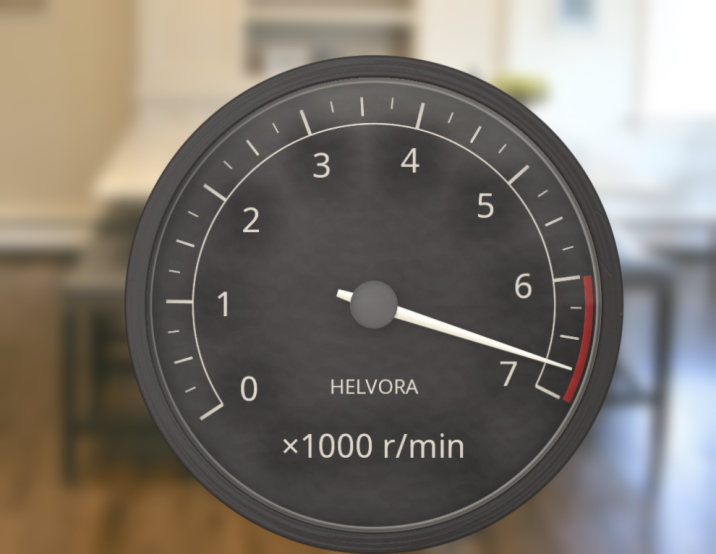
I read 6750rpm
